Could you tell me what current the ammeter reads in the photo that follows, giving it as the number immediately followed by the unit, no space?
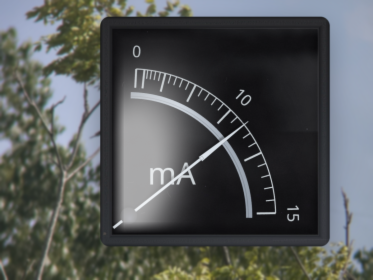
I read 11mA
